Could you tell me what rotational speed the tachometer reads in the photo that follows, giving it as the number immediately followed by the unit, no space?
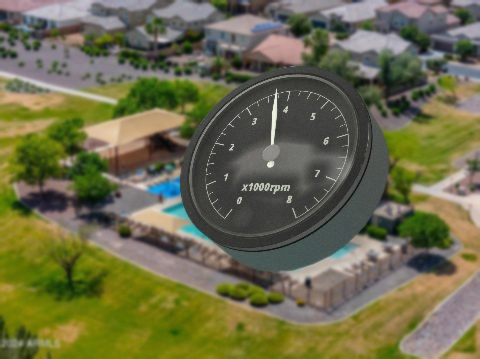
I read 3750rpm
